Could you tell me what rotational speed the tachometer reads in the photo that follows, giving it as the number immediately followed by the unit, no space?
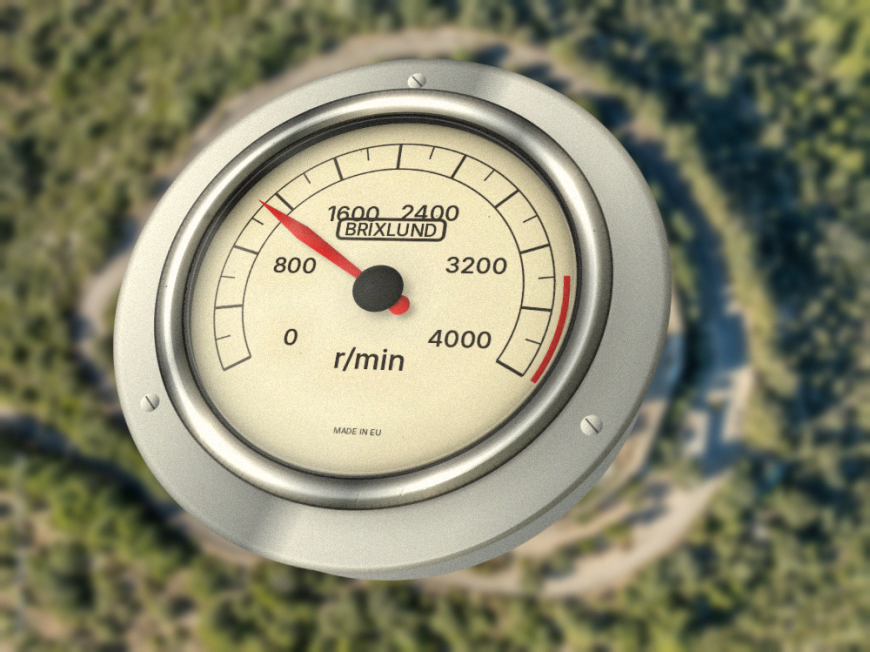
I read 1100rpm
